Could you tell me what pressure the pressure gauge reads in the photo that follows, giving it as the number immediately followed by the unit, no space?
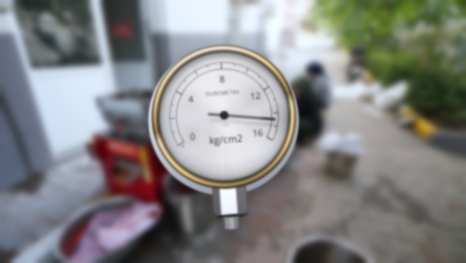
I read 14.5kg/cm²
